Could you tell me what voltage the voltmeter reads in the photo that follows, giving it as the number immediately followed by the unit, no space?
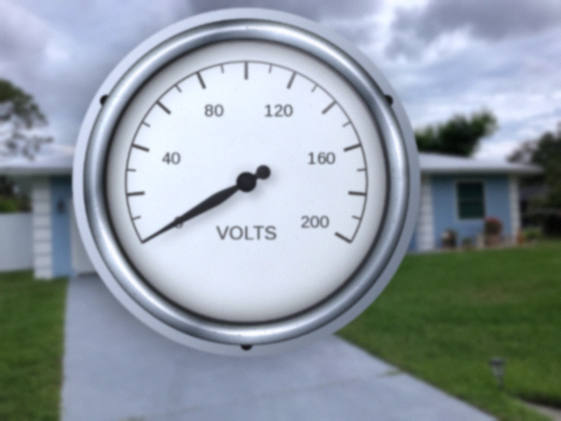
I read 0V
